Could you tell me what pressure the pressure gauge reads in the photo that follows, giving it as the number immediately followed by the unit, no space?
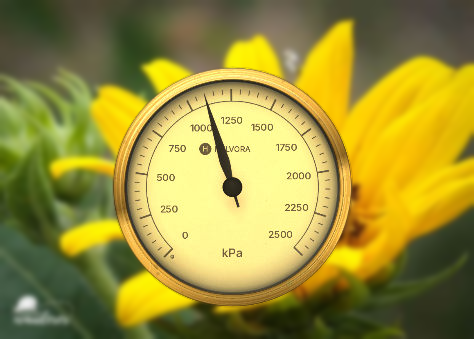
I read 1100kPa
